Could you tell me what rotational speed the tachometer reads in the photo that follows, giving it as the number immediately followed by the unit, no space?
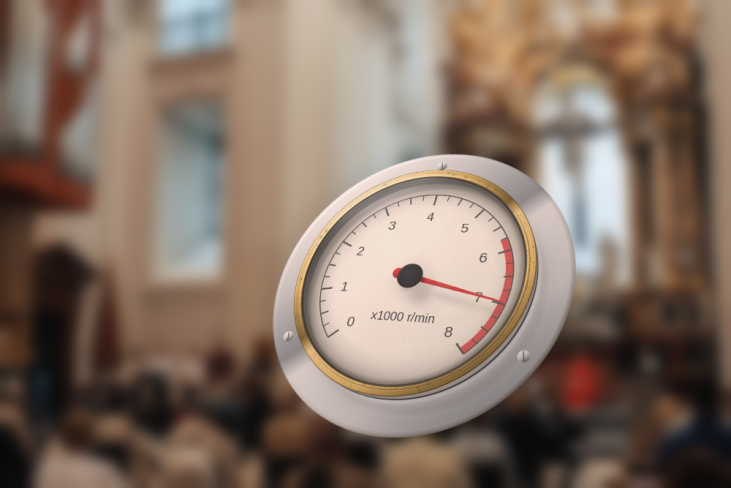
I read 7000rpm
